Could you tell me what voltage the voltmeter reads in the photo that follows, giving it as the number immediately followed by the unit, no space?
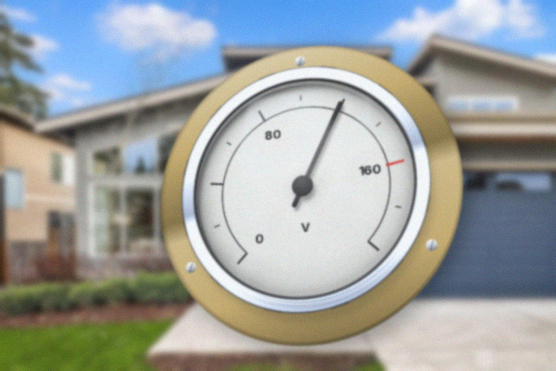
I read 120V
